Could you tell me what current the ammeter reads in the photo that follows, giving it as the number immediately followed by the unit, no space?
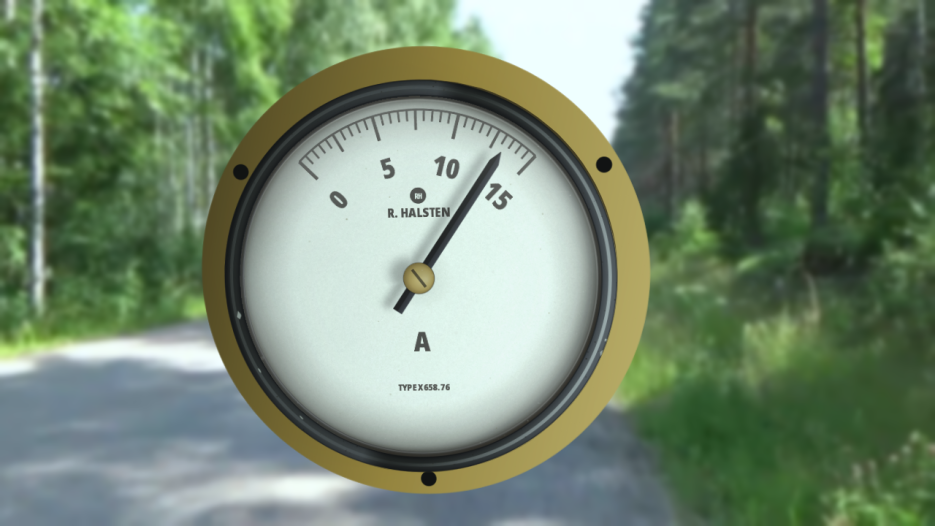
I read 13.25A
